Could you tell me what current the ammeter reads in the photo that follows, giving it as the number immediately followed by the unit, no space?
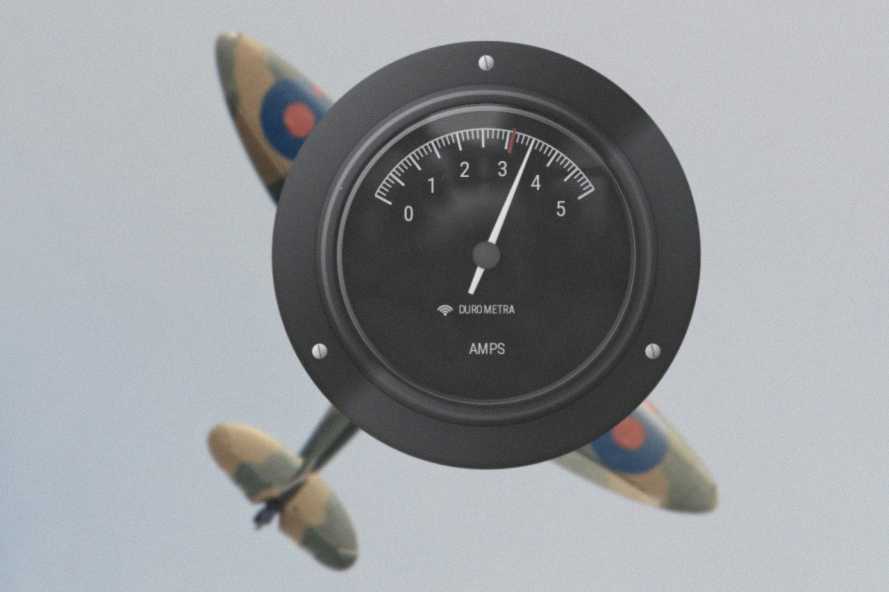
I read 3.5A
